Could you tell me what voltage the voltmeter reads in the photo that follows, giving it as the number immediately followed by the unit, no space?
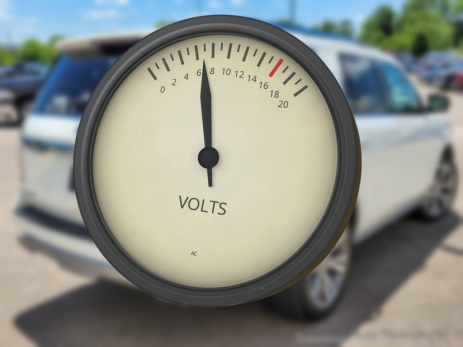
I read 7V
